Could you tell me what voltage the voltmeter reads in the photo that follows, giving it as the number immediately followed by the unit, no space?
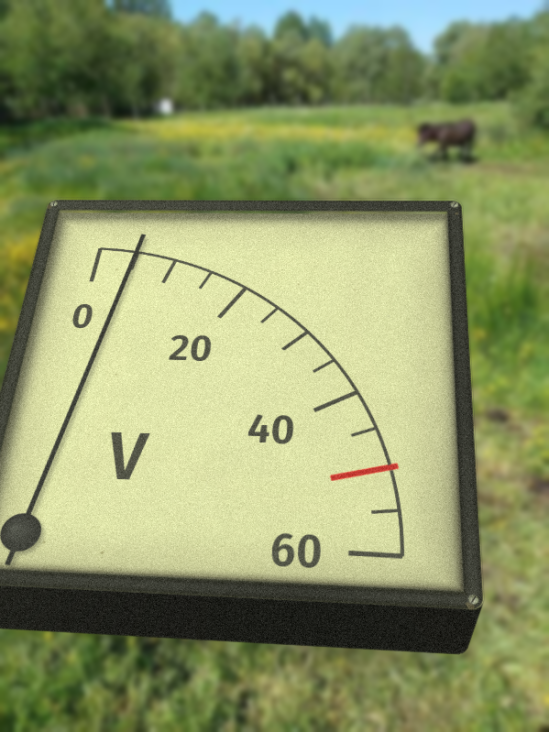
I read 5V
